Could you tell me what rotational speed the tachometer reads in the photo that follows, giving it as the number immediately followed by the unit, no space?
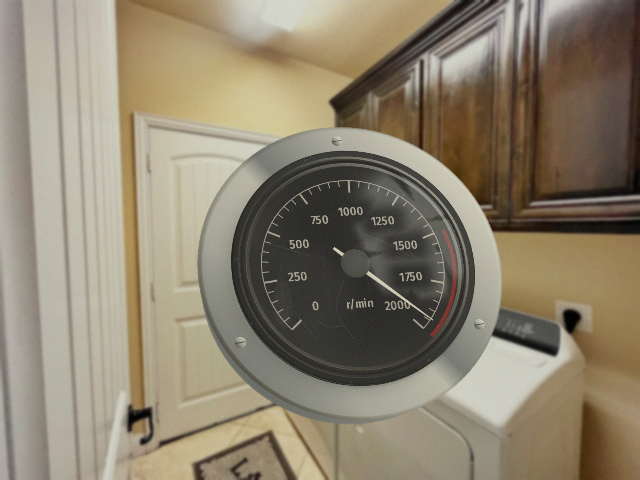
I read 1950rpm
